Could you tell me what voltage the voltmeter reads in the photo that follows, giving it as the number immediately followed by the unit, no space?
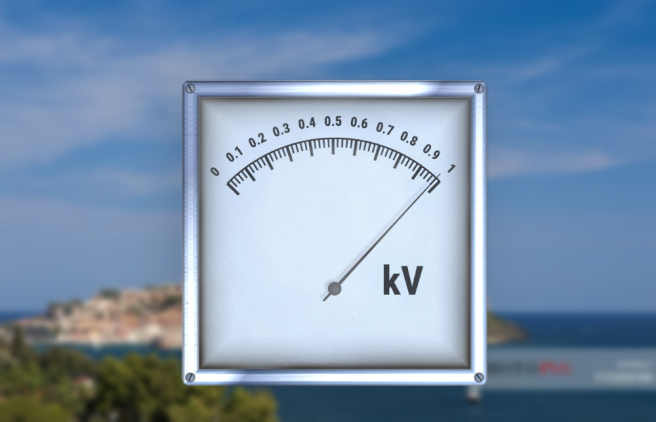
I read 0.98kV
